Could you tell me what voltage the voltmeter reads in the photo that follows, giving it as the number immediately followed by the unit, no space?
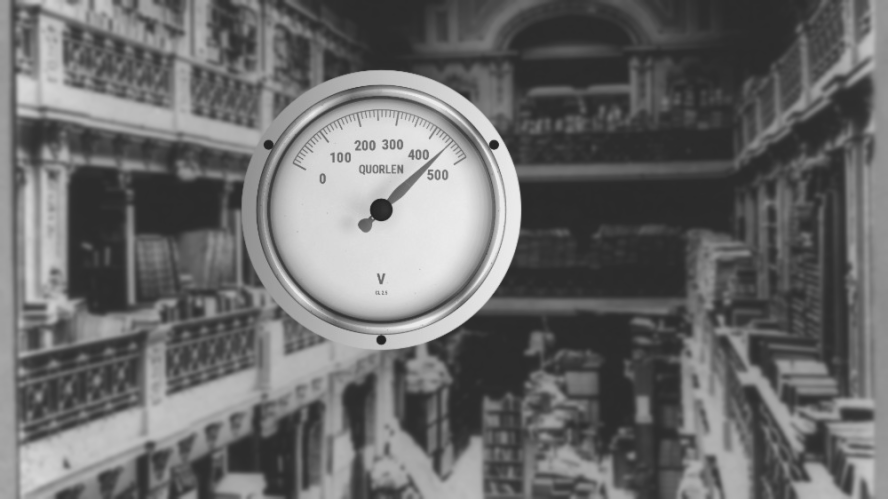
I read 450V
